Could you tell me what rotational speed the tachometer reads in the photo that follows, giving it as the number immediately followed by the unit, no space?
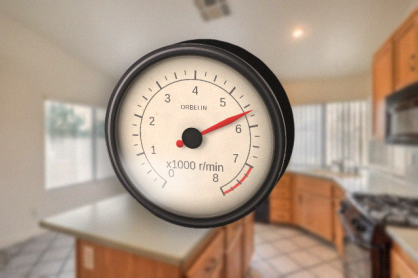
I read 5625rpm
